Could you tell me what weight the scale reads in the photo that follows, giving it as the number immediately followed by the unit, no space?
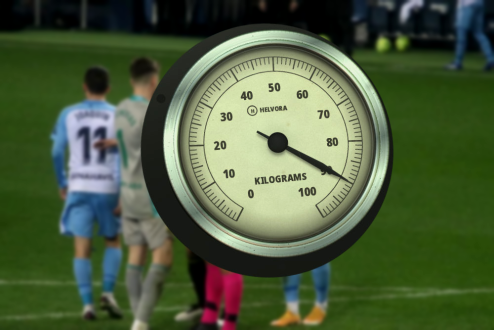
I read 90kg
